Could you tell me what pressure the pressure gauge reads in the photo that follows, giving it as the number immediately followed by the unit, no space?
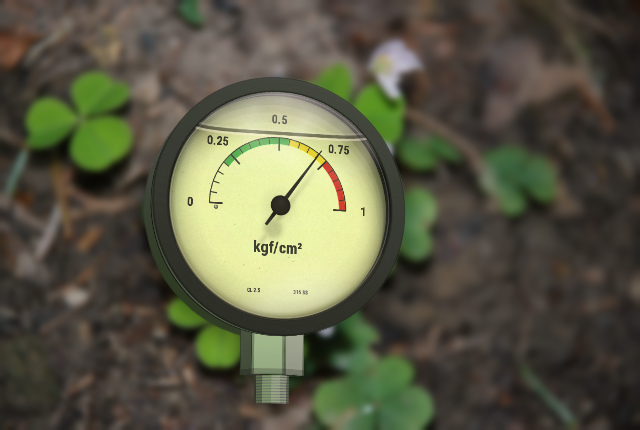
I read 0.7kg/cm²
